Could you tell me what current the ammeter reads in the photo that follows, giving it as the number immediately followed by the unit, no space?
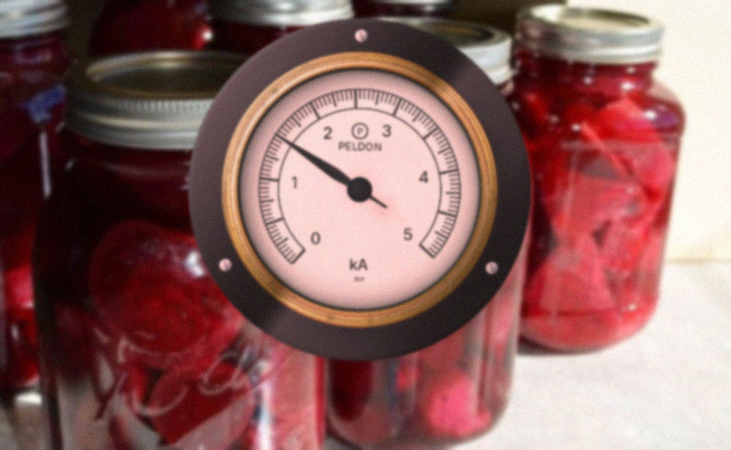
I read 1.5kA
